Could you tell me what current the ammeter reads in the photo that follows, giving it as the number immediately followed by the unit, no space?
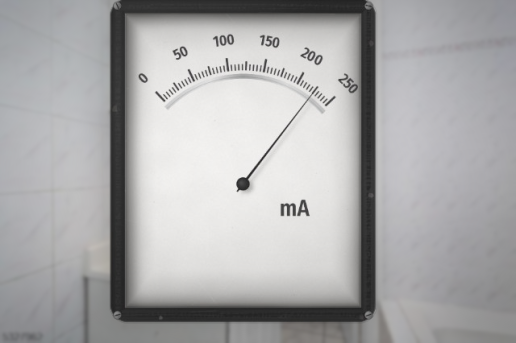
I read 225mA
